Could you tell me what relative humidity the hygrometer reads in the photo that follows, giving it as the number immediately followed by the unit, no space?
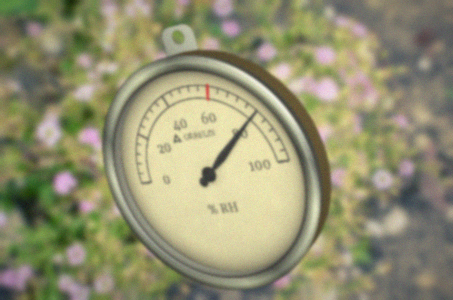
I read 80%
